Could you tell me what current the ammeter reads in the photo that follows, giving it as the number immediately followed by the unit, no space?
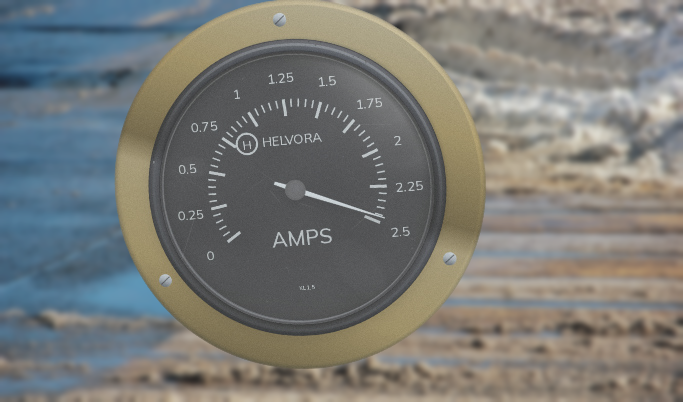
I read 2.45A
